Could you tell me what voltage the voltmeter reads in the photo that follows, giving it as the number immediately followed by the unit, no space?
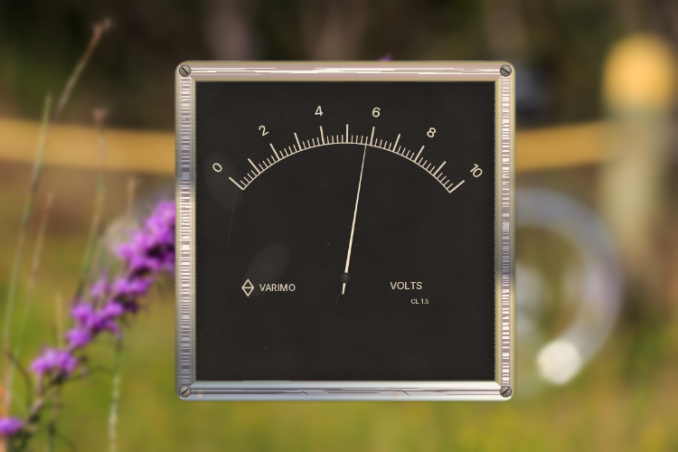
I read 5.8V
